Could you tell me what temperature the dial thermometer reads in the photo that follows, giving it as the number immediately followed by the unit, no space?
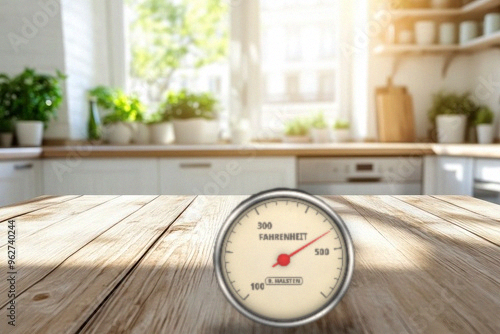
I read 460°F
